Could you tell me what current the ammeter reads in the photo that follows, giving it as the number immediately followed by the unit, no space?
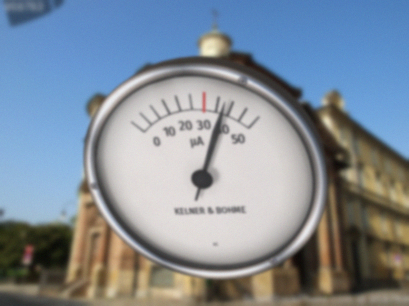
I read 37.5µA
